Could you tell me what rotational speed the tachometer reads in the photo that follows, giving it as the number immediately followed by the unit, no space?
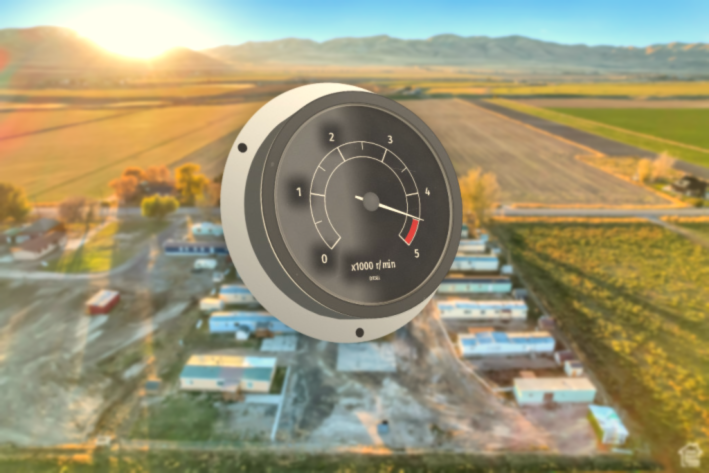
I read 4500rpm
